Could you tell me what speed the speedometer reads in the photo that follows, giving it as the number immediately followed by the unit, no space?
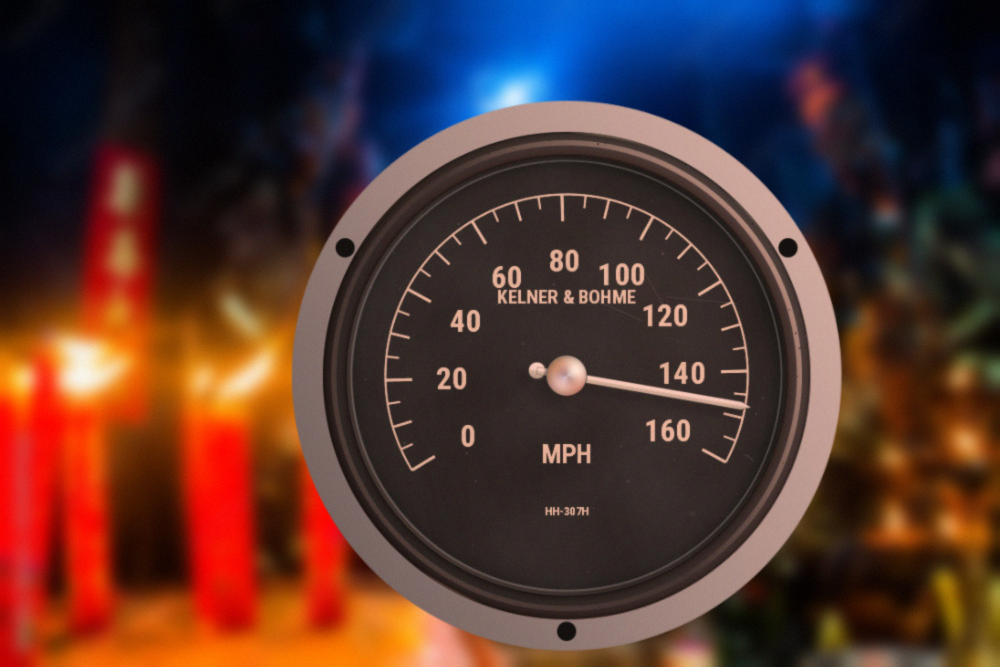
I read 147.5mph
